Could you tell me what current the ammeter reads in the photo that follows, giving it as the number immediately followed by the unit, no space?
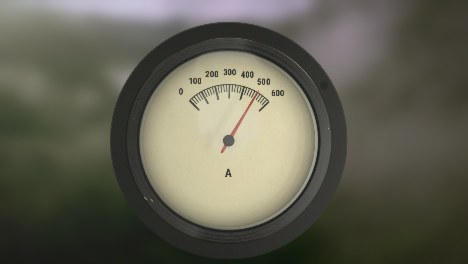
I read 500A
